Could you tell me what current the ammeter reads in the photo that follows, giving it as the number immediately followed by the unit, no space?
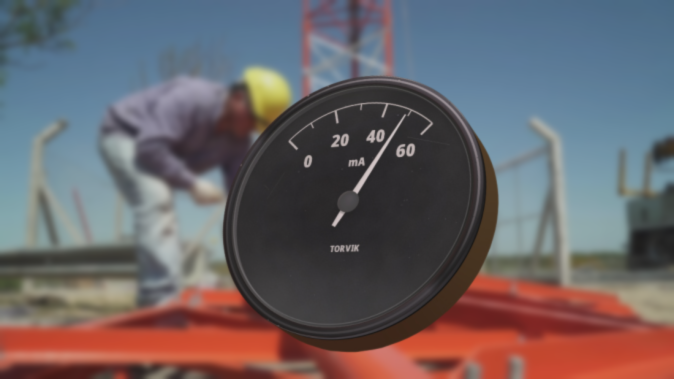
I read 50mA
